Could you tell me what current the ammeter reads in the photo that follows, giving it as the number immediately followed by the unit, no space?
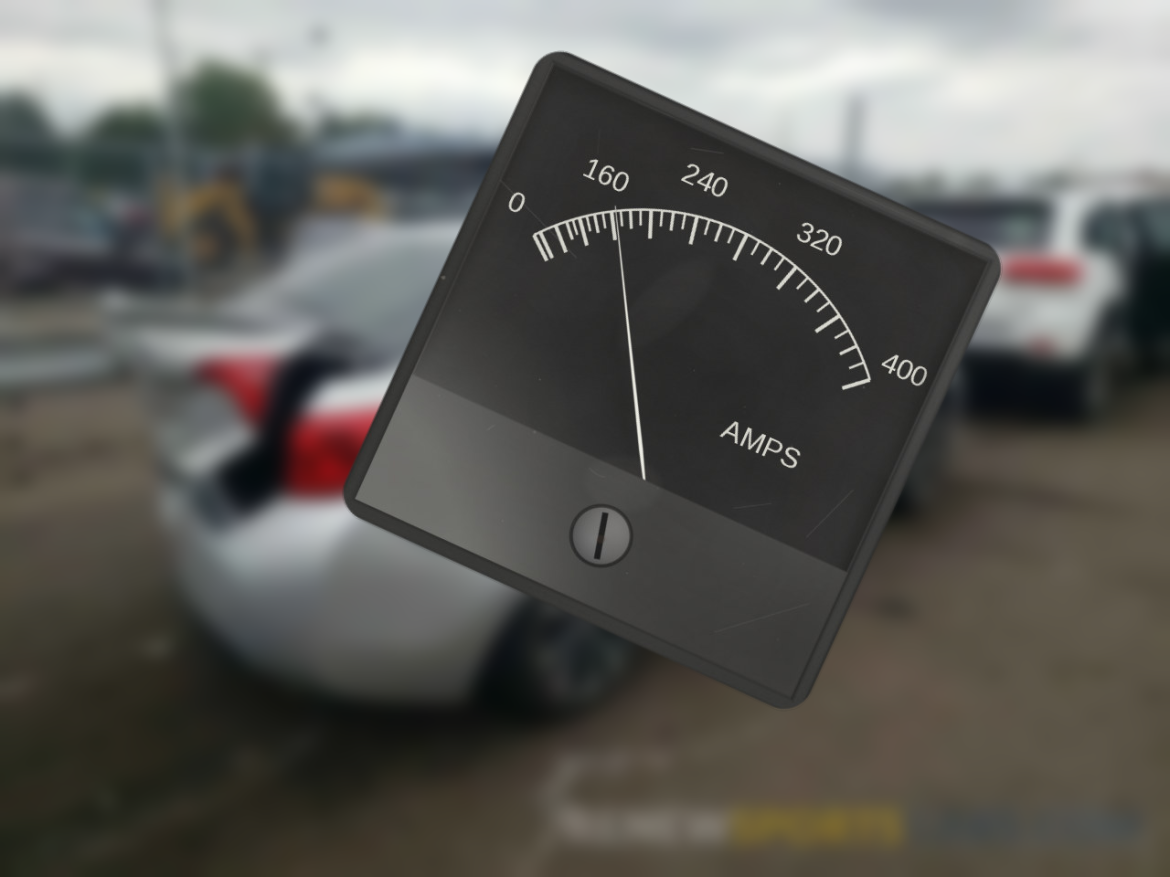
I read 165A
